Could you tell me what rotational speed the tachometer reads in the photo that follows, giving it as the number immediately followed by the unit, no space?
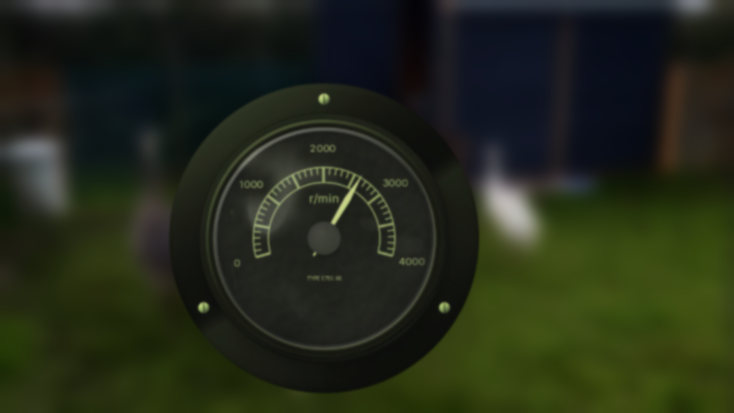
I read 2600rpm
